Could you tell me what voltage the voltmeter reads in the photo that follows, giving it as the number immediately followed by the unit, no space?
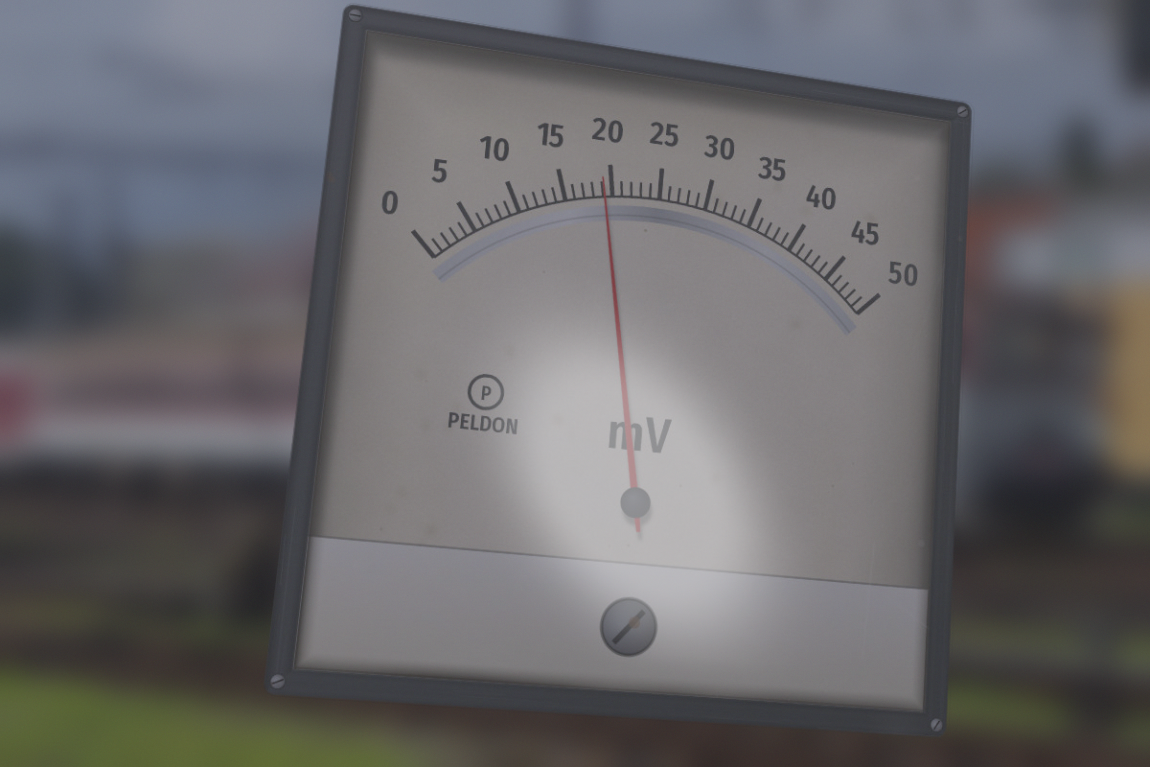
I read 19mV
